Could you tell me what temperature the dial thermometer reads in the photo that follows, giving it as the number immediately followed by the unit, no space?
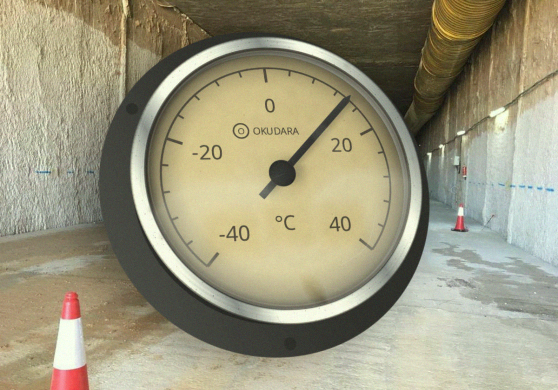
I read 14°C
